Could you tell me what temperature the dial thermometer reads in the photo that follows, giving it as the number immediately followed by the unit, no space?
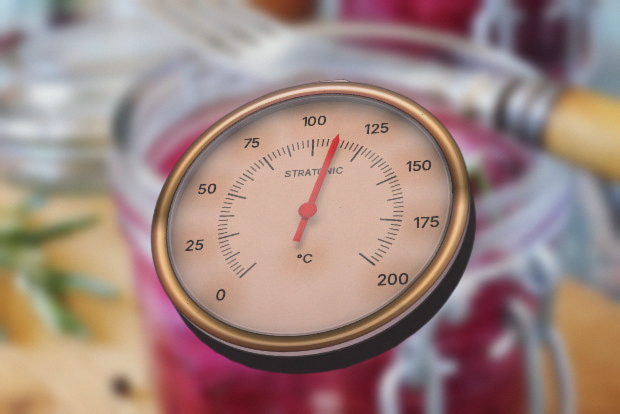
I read 112.5°C
